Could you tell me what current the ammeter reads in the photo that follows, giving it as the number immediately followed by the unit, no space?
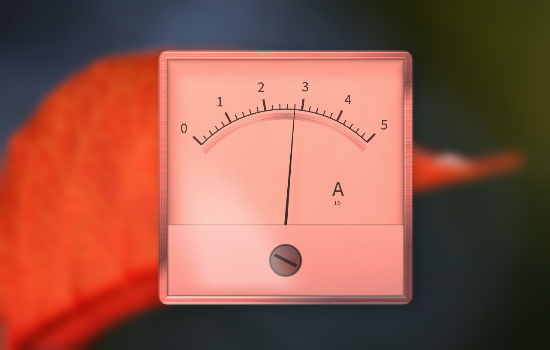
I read 2.8A
